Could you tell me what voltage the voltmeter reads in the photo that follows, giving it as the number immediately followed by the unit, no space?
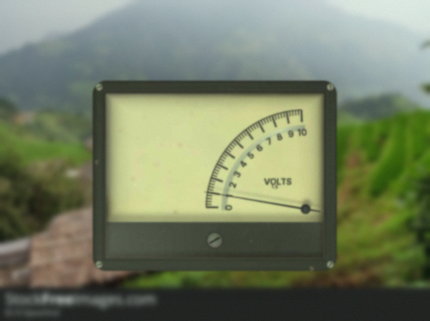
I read 1V
